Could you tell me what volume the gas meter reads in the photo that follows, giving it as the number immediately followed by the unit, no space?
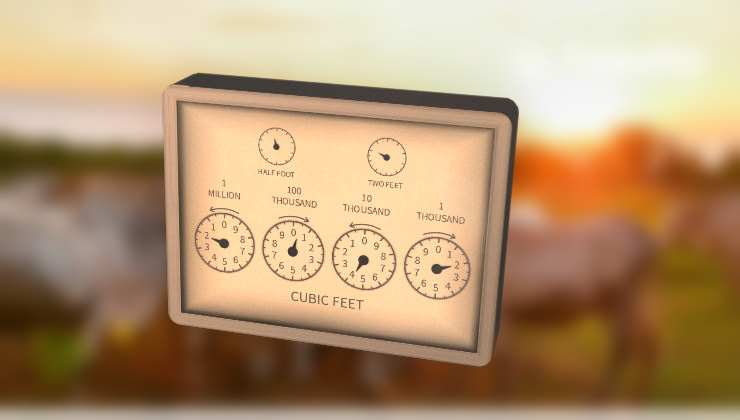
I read 204200ft³
